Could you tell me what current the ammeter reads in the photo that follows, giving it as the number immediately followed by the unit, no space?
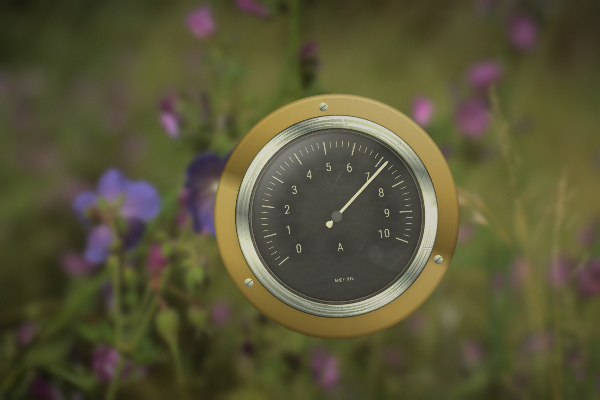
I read 7.2A
